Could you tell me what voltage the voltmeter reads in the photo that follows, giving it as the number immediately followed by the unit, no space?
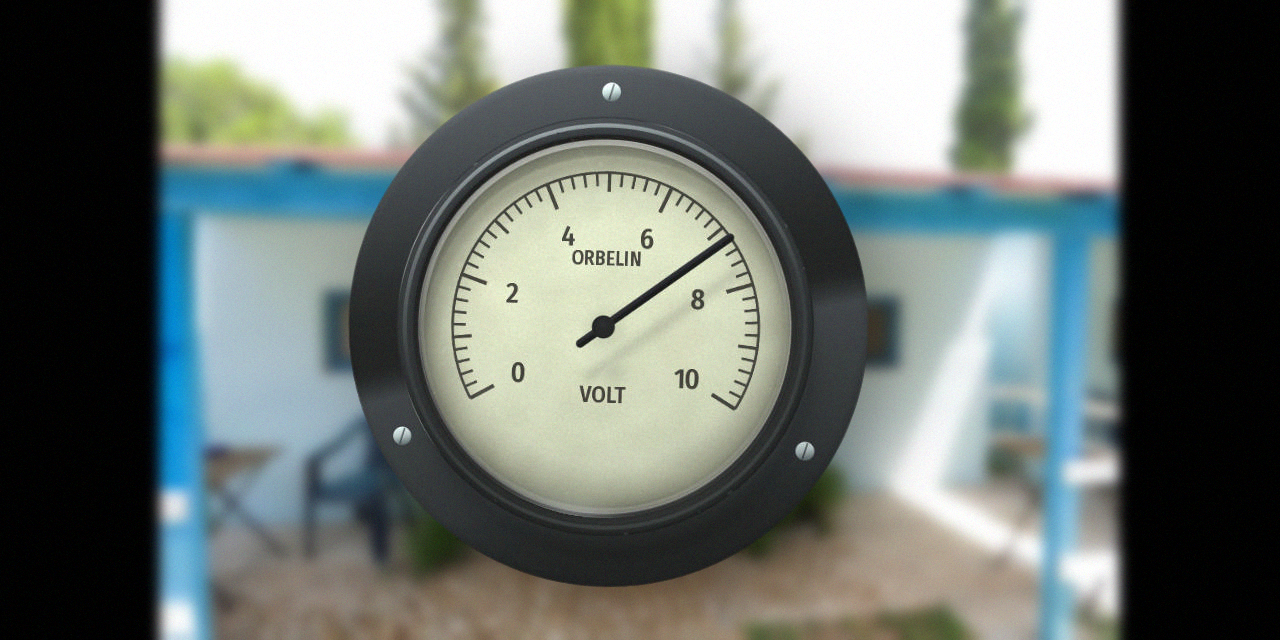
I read 7.2V
